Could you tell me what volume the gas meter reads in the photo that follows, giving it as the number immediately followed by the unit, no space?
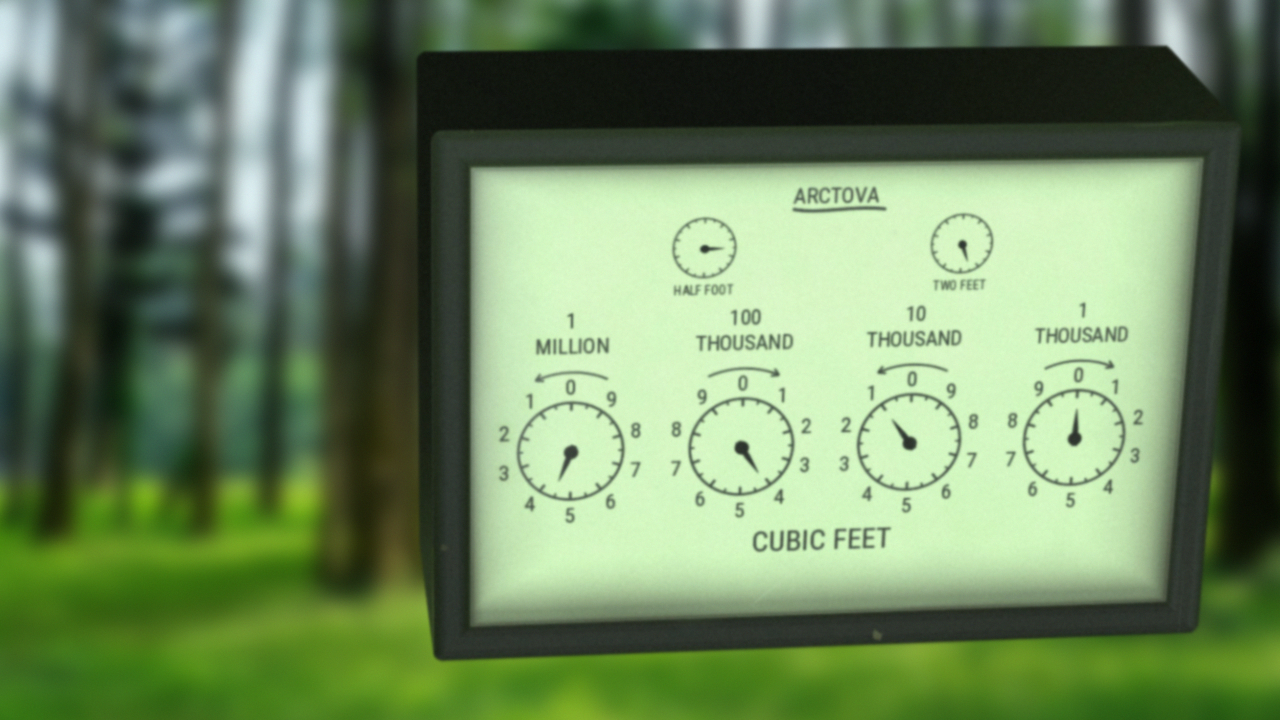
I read 441000ft³
